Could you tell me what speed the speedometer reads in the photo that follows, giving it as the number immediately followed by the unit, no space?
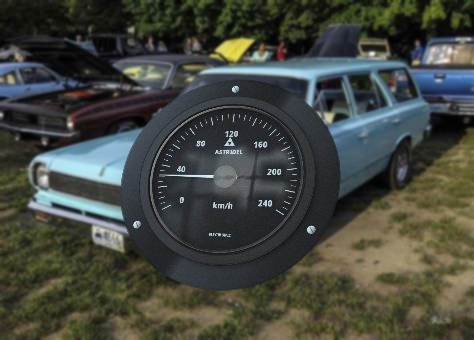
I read 30km/h
